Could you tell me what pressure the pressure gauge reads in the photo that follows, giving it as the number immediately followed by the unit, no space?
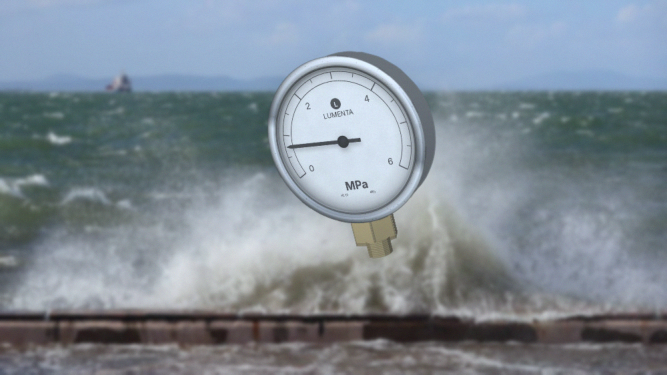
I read 0.75MPa
